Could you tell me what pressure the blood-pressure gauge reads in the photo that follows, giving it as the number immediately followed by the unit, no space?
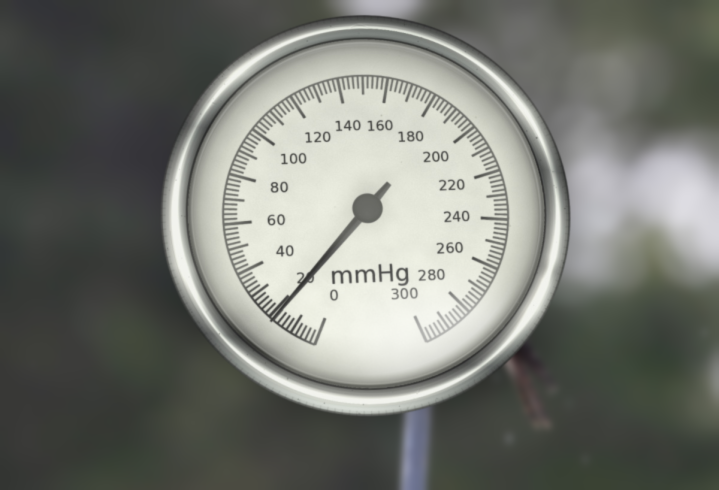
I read 18mmHg
